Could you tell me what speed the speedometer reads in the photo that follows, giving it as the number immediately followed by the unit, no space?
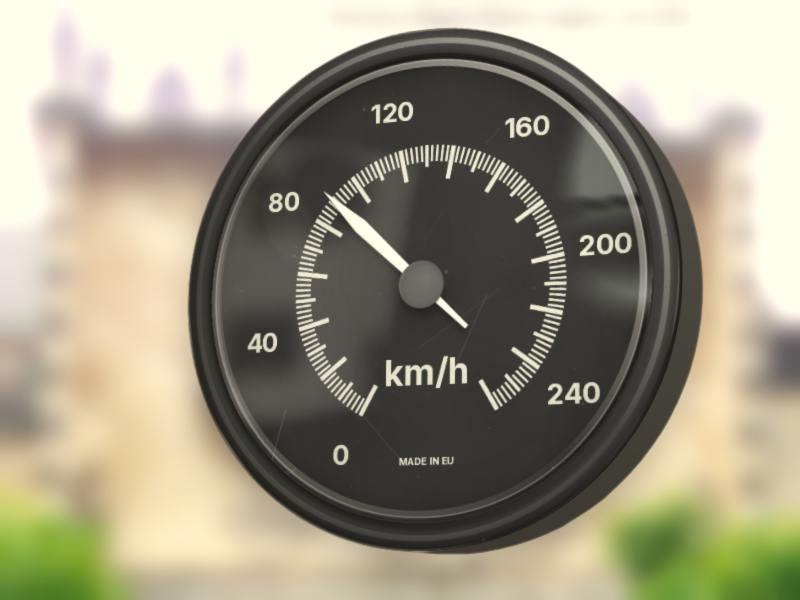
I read 90km/h
